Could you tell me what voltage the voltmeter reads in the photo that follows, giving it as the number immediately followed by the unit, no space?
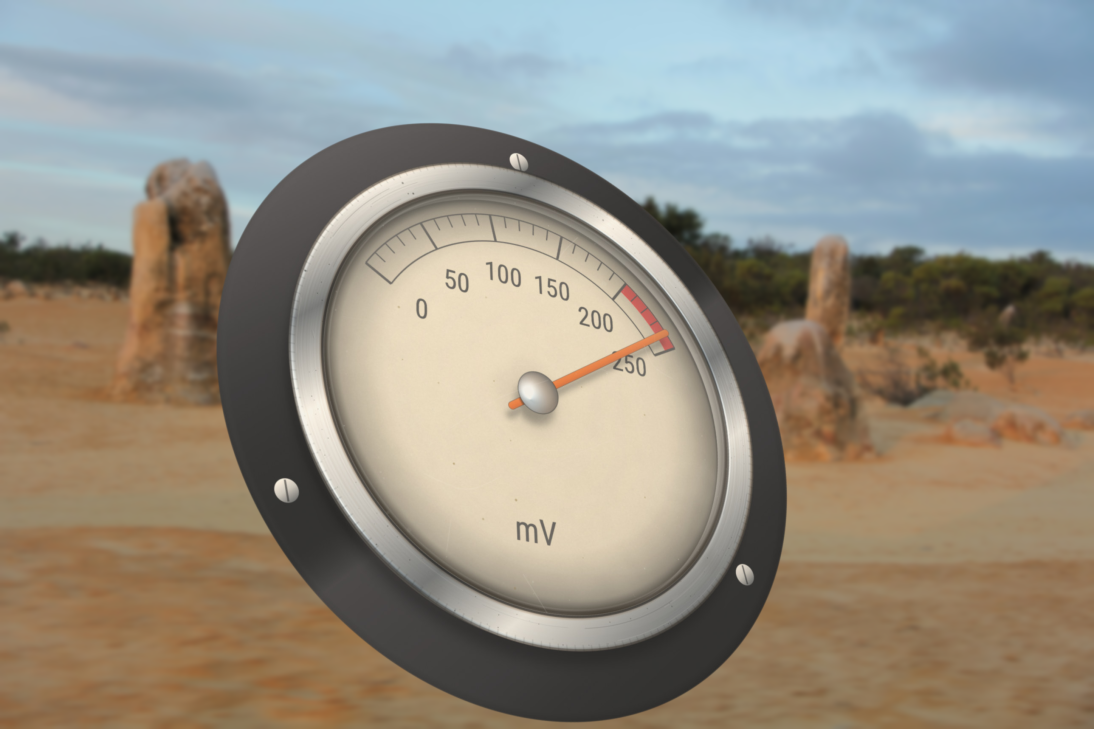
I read 240mV
